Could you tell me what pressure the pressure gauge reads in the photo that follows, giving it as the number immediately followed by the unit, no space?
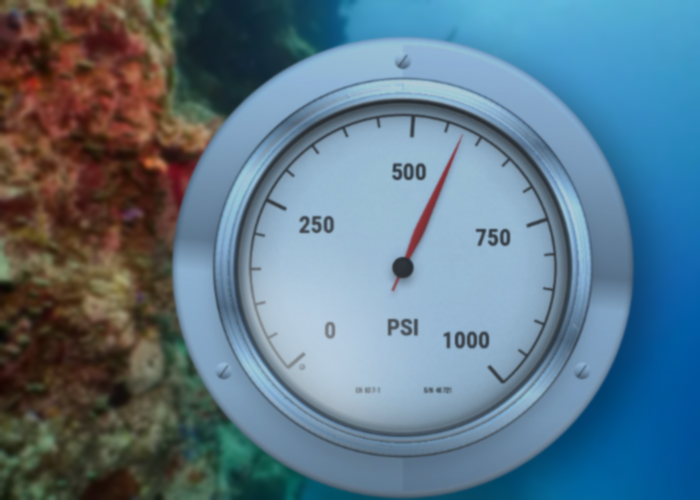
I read 575psi
